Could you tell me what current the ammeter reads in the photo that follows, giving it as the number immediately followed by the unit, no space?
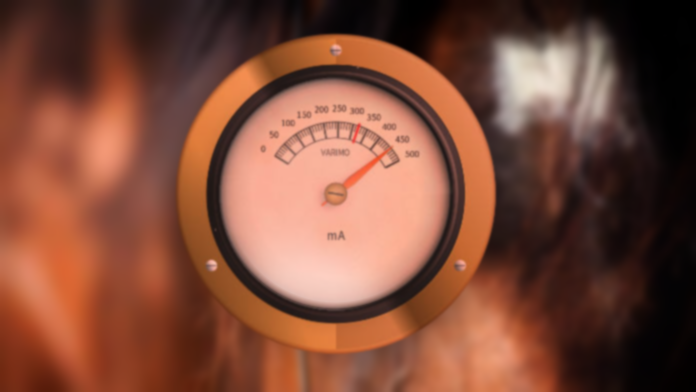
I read 450mA
